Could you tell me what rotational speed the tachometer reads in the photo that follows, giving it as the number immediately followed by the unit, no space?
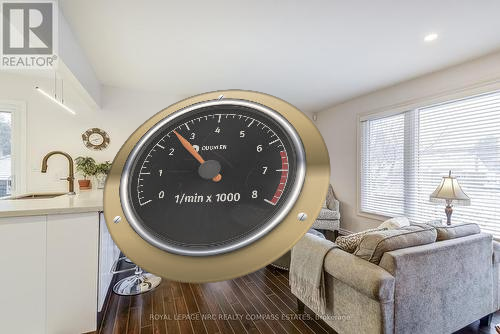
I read 2600rpm
